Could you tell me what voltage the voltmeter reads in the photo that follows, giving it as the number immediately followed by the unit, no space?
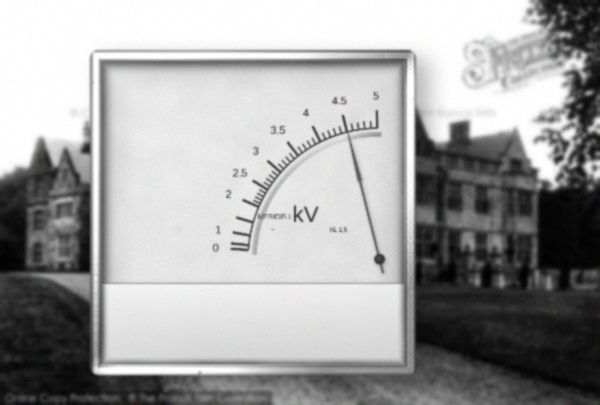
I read 4.5kV
